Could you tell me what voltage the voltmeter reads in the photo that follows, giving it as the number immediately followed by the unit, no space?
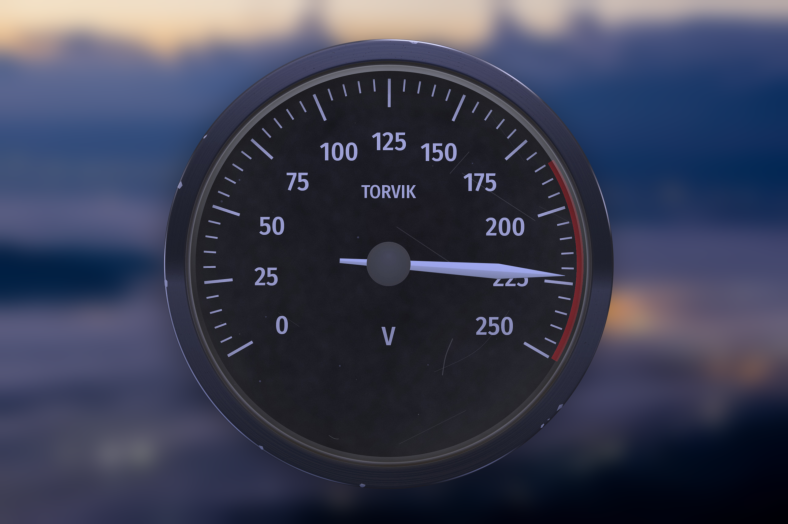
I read 222.5V
